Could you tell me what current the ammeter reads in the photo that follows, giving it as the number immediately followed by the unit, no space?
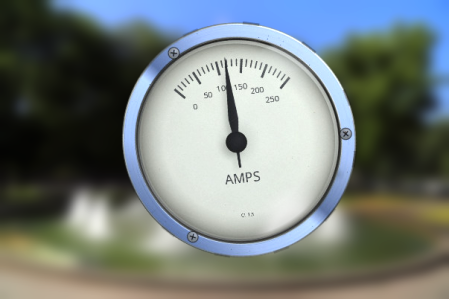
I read 120A
